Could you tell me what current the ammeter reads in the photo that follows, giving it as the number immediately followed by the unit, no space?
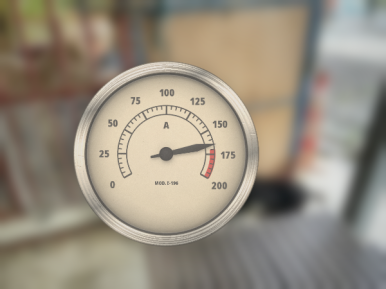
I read 165A
